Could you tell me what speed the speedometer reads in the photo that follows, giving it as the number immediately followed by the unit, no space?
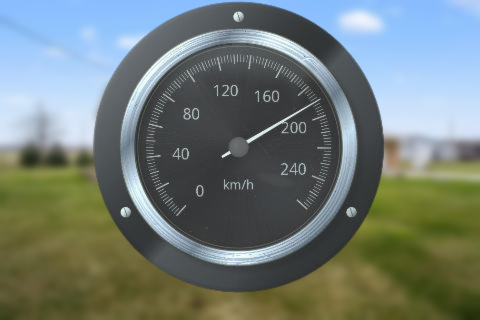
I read 190km/h
